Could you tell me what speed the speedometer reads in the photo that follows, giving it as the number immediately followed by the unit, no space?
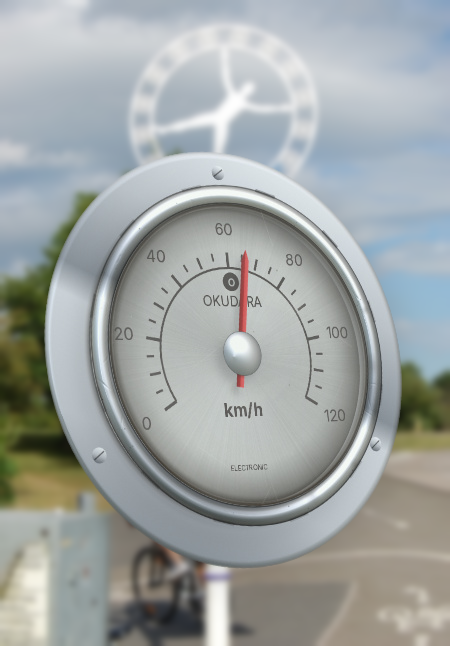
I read 65km/h
